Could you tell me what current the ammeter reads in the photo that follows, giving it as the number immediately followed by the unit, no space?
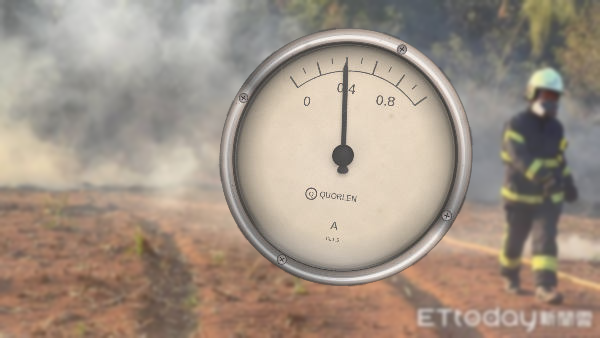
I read 0.4A
